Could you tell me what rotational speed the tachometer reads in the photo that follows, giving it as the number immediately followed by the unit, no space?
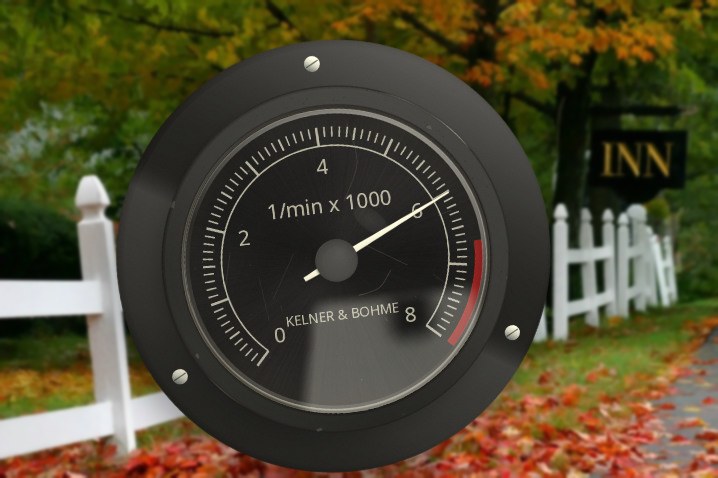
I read 6000rpm
